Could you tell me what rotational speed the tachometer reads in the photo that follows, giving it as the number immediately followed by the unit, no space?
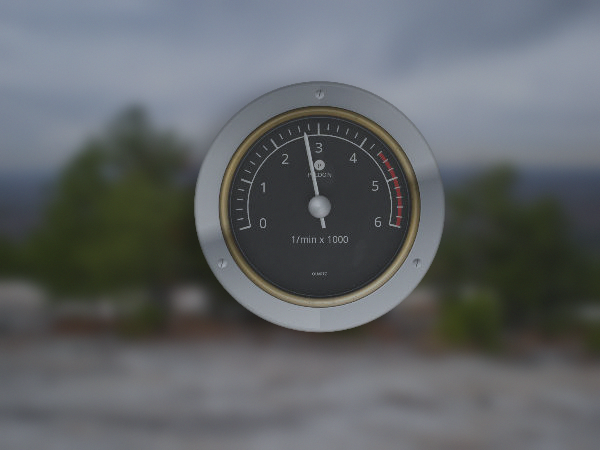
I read 2700rpm
